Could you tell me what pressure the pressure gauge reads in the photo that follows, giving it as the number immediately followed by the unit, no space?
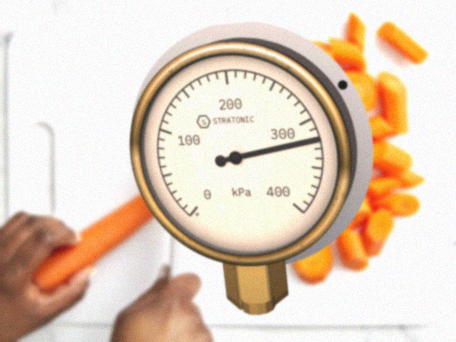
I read 320kPa
